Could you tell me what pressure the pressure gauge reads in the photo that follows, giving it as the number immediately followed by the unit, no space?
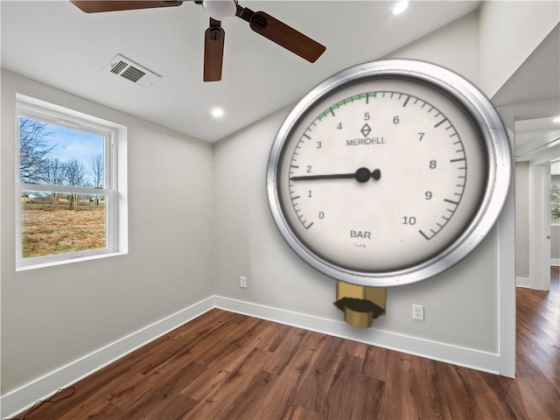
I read 1.6bar
